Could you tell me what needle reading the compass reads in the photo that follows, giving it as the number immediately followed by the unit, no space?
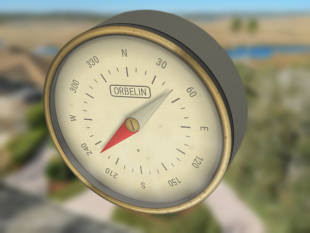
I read 230°
